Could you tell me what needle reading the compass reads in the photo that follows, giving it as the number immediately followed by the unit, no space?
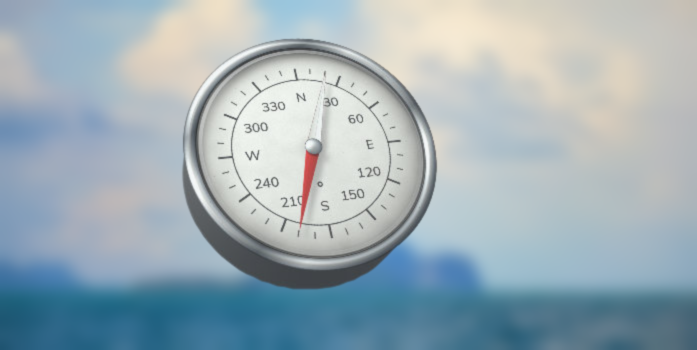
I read 200°
